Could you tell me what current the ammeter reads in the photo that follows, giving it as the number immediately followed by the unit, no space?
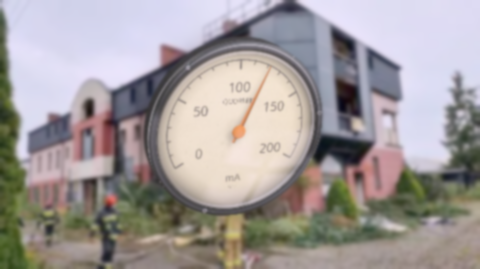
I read 120mA
